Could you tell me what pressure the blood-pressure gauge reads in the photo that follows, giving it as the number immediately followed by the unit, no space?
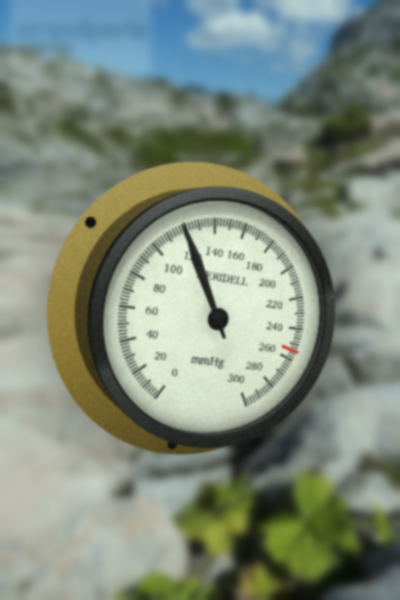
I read 120mmHg
